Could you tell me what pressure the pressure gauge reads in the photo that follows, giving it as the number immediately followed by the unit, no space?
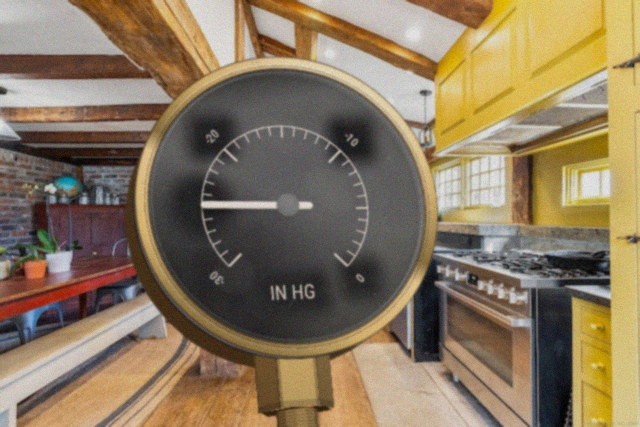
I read -25inHg
